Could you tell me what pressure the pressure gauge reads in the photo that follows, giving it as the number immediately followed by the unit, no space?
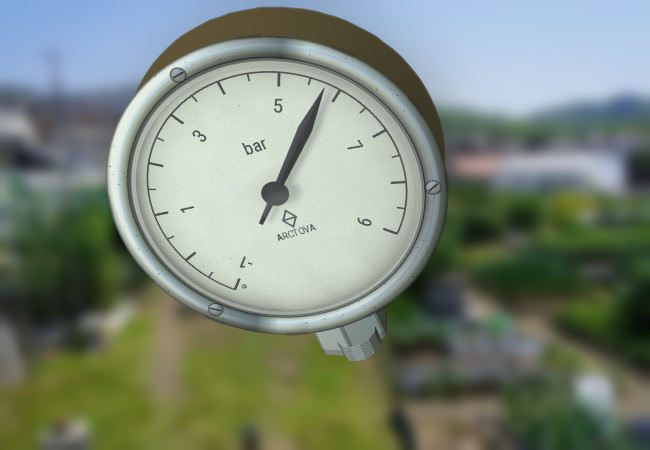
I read 5.75bar
